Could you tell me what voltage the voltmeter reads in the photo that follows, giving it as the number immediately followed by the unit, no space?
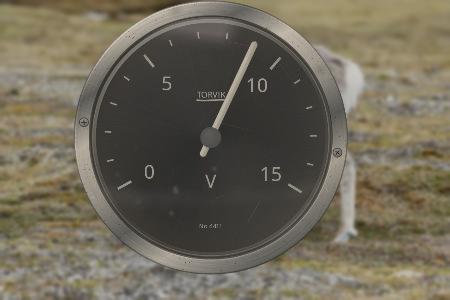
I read 9V
